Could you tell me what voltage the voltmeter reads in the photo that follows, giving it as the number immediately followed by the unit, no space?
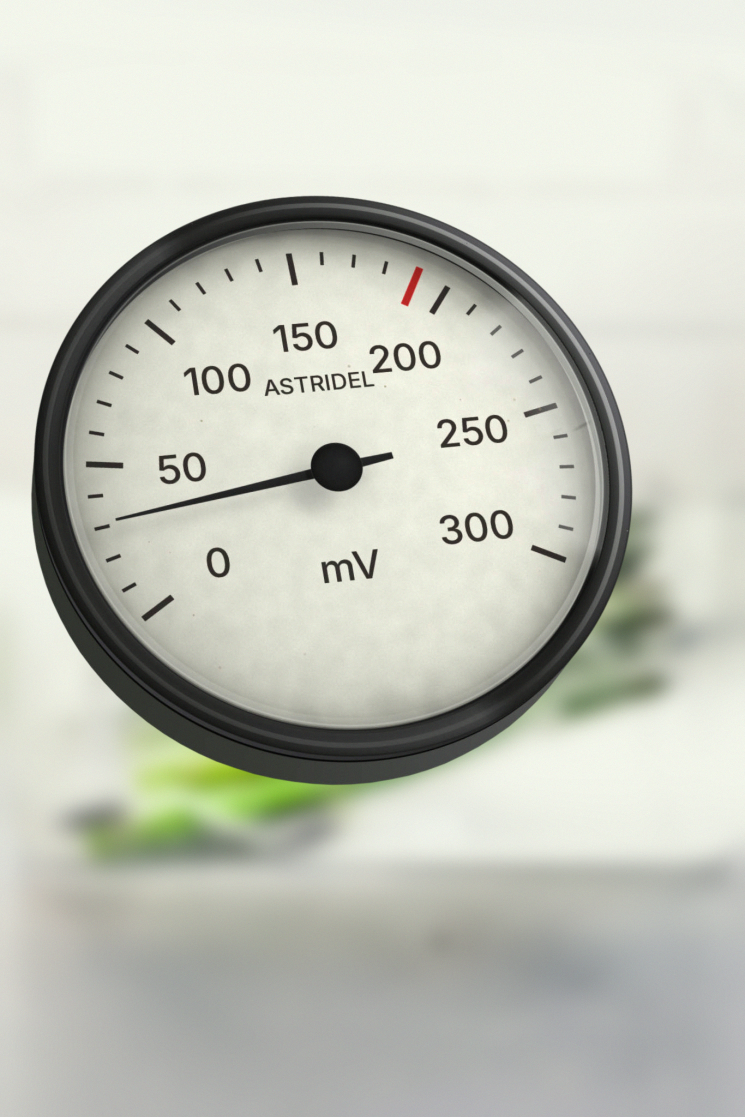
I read 30mV
